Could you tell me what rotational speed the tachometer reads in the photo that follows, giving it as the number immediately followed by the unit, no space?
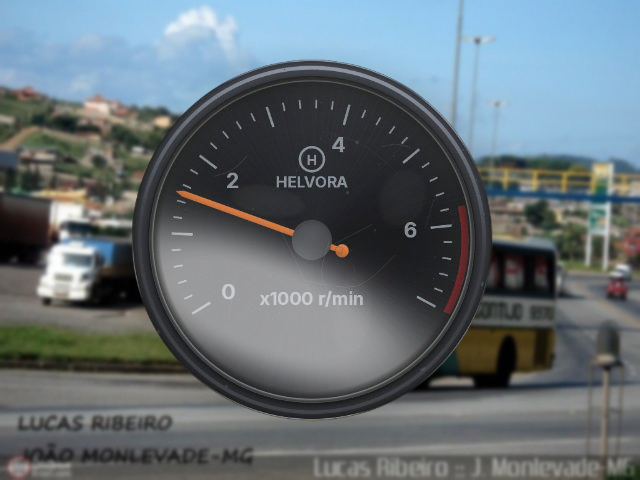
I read 1500rpm
